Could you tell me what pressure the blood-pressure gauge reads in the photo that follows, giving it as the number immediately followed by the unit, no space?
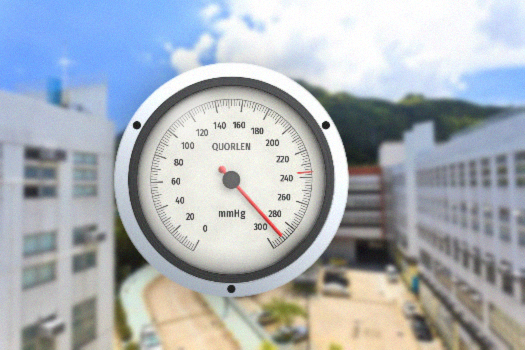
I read 290mmHg
